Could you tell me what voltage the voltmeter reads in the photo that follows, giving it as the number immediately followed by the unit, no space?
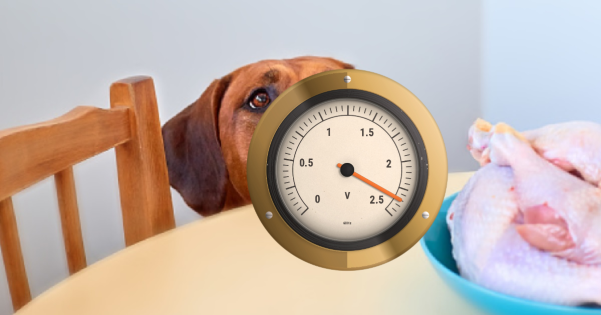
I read 2.35V
